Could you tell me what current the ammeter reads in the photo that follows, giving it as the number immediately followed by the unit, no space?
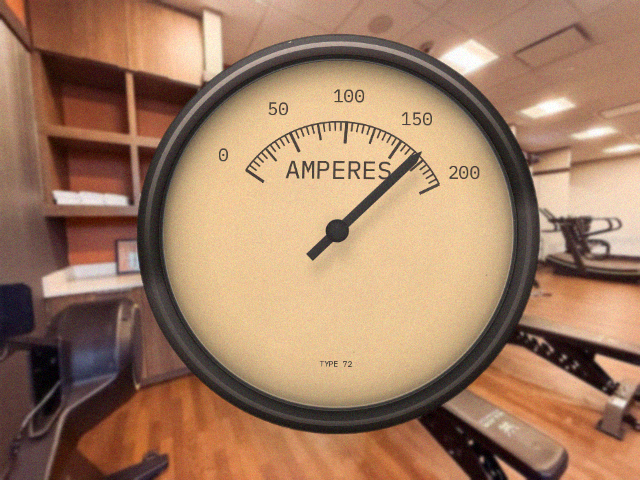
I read 170A
